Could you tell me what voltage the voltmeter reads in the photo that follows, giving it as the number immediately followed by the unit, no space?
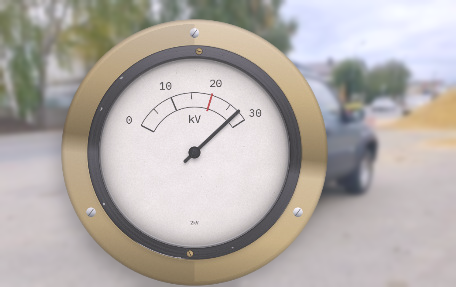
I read 27.5kV
